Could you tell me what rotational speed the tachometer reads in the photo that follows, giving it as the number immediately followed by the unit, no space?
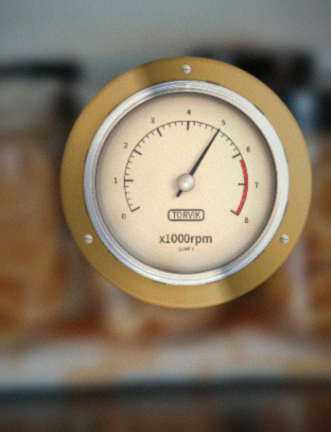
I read 5000rpm
